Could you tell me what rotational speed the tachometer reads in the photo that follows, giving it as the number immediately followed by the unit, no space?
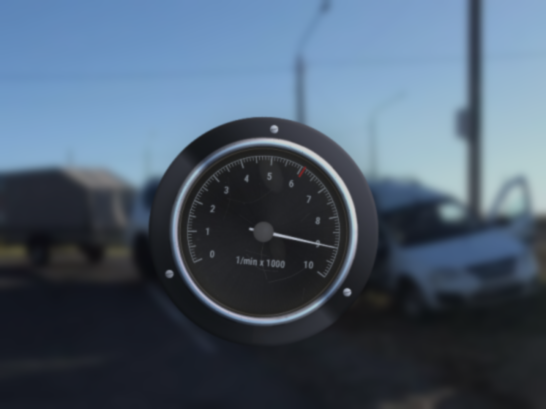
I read 9000rpm
